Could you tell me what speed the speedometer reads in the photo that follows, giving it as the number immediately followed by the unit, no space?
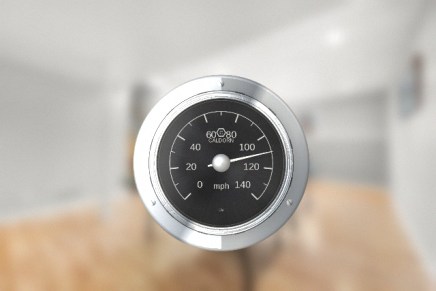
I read 110mph
